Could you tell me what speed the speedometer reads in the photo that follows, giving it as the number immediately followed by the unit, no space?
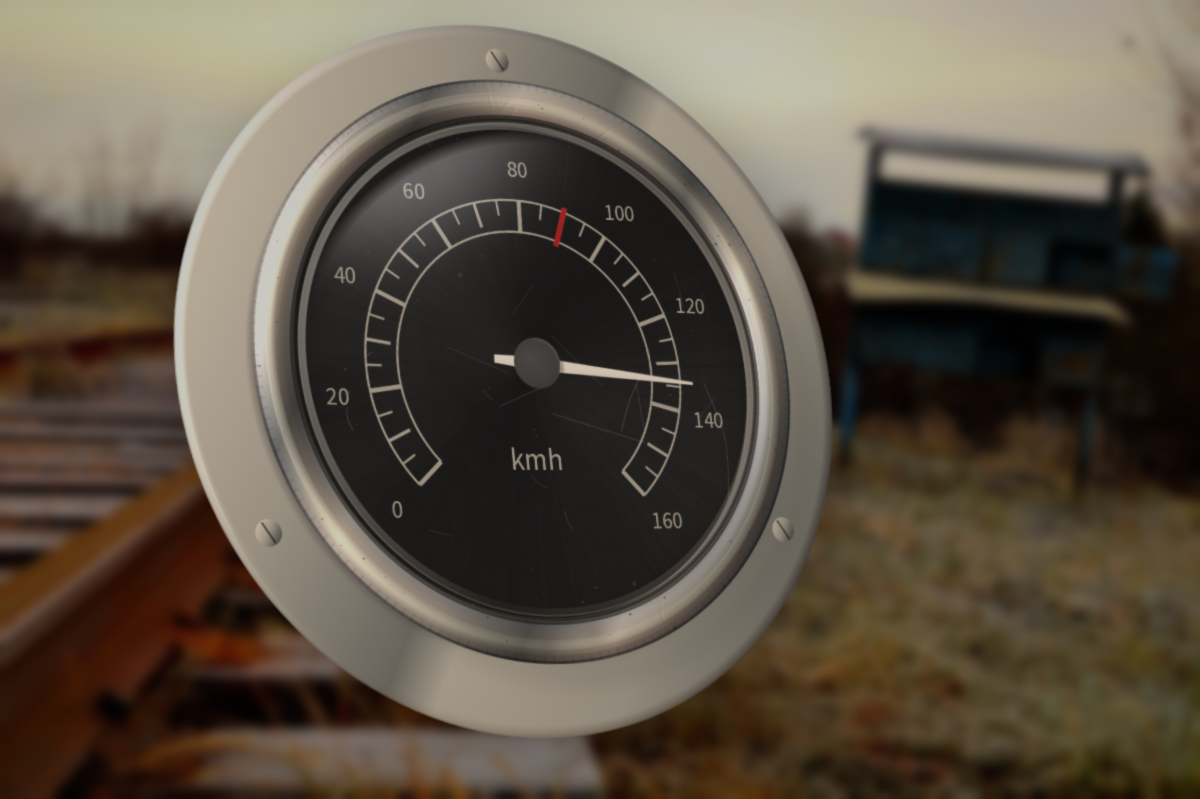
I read 135km/h
